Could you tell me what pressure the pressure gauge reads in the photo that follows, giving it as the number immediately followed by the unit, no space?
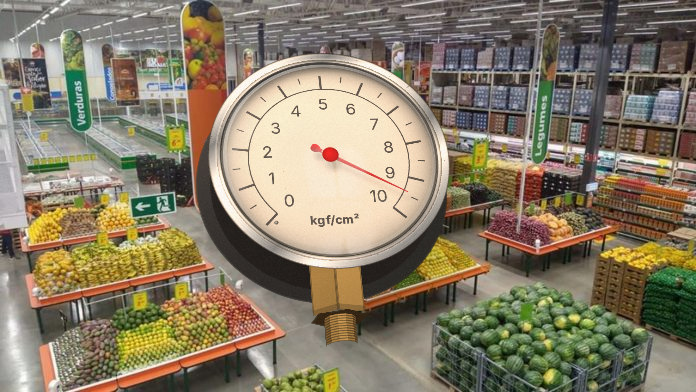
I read 9.5kg/cm²
